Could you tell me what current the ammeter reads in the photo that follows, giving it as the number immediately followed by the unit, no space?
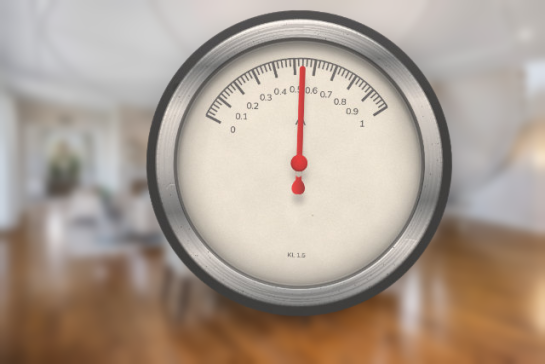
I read 0.54A
